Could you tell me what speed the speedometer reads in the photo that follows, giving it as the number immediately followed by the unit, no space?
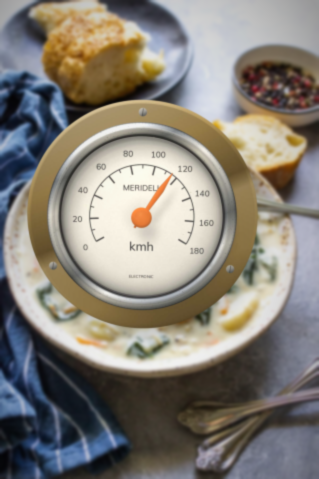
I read 115km/h
